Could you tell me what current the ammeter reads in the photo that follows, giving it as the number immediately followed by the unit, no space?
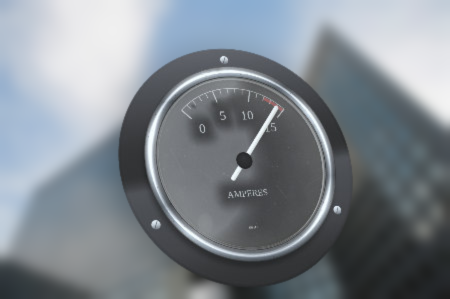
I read 14A
